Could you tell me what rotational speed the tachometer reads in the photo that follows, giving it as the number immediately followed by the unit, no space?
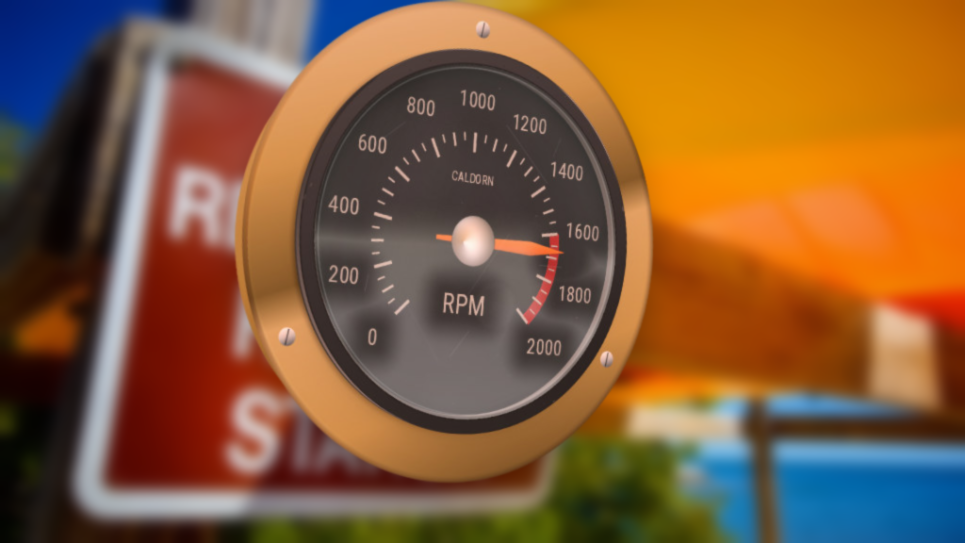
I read 1675rpm
